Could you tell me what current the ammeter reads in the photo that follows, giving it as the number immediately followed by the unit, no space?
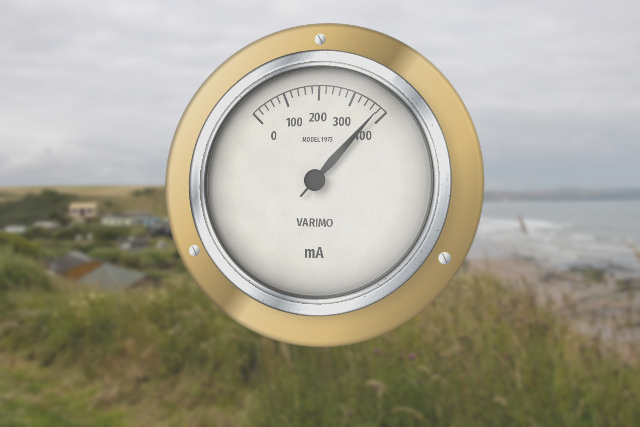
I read 380mA
